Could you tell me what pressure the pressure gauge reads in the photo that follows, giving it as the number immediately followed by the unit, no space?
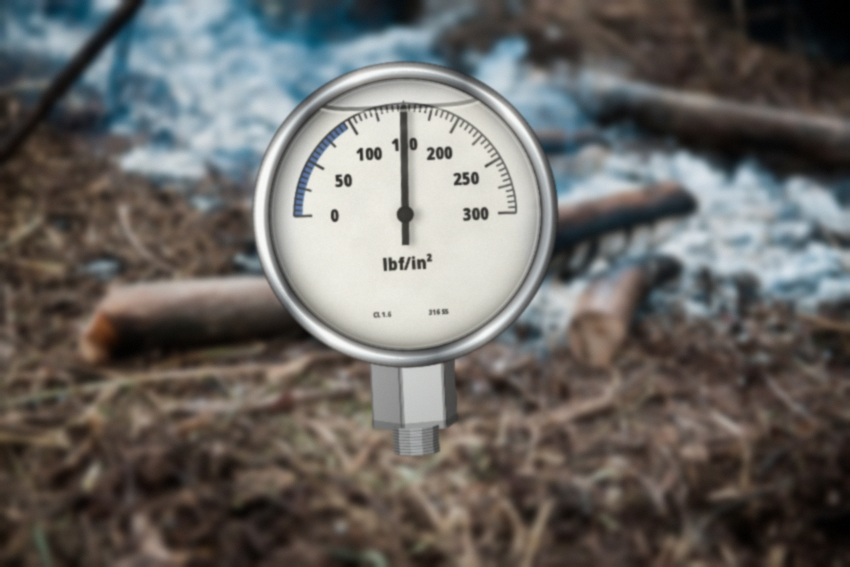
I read 150psi
